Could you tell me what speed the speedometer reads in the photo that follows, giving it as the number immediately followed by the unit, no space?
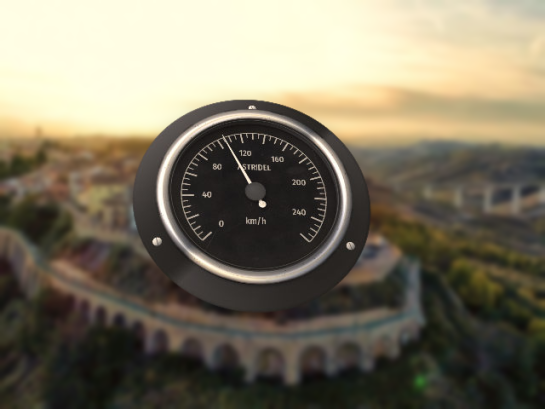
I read 105km/h
